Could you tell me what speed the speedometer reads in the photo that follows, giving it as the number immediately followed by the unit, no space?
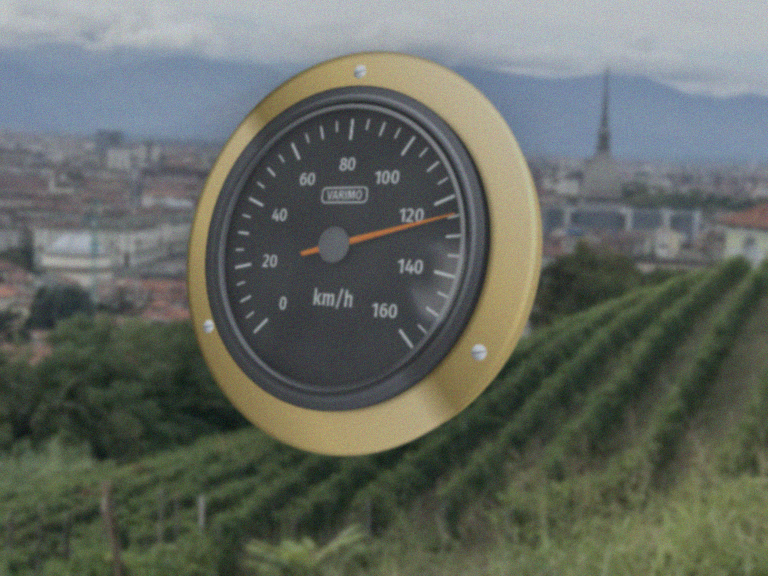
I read 125km/h
